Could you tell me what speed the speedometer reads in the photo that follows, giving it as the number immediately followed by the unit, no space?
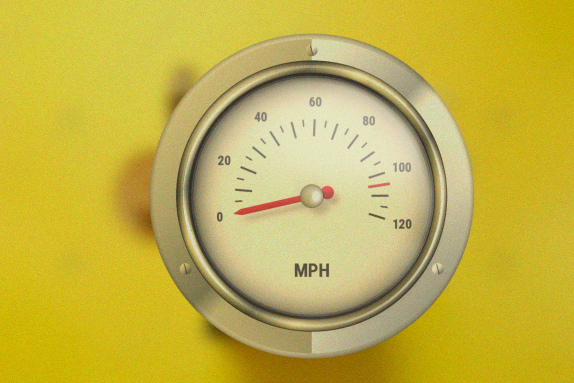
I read 0mph
